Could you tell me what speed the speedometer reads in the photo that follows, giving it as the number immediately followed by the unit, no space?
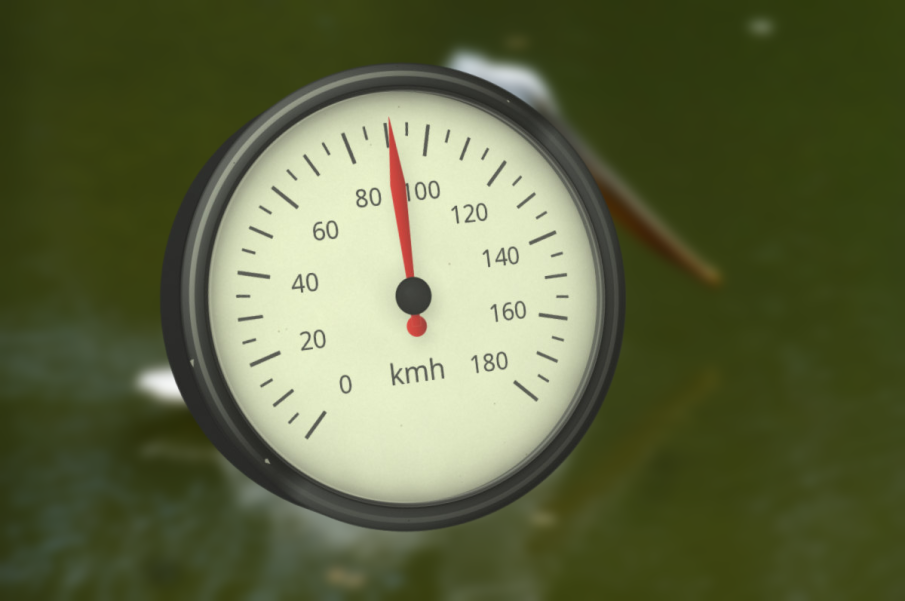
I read 90km/h
